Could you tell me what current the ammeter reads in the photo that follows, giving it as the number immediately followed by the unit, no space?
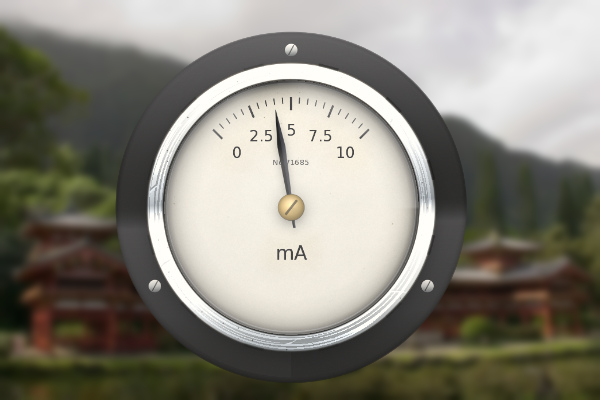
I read 4mA
